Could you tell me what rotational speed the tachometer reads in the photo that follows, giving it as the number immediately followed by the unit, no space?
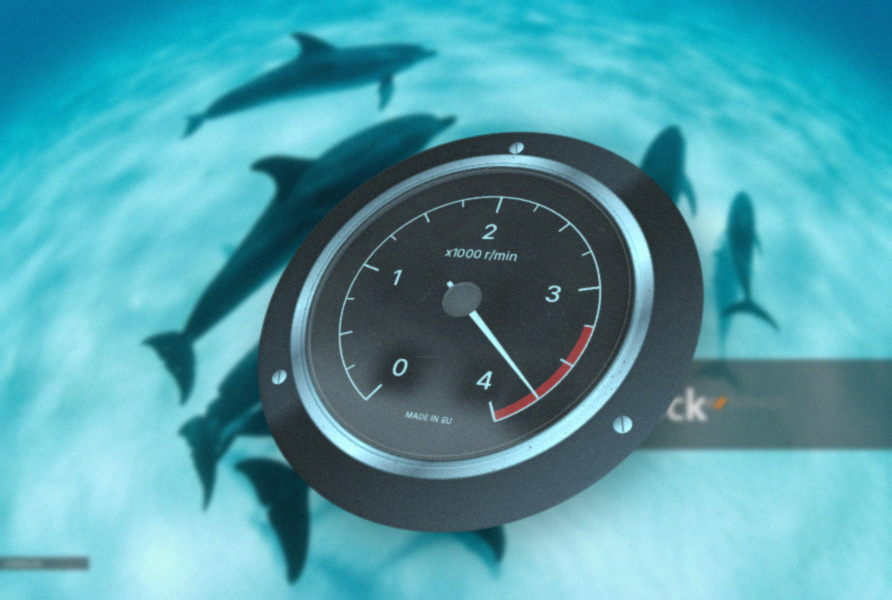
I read 3750rpm
